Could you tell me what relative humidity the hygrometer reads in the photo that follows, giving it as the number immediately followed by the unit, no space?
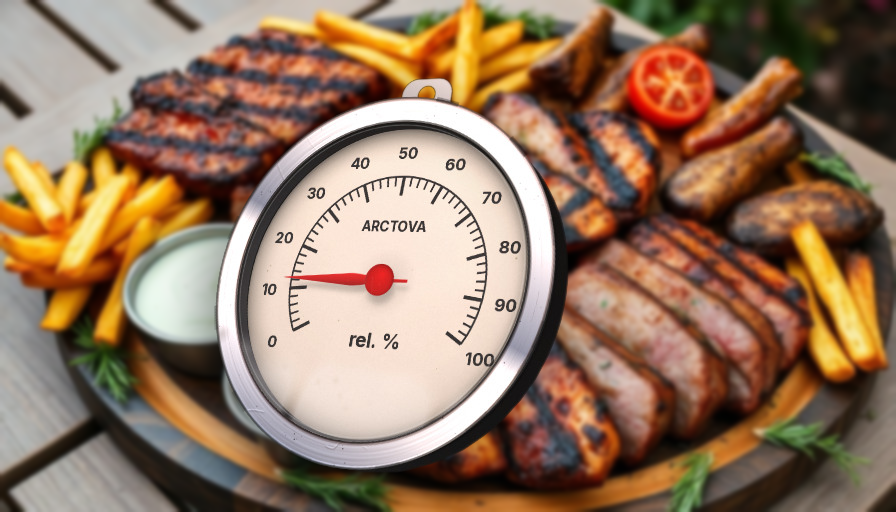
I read 12%
